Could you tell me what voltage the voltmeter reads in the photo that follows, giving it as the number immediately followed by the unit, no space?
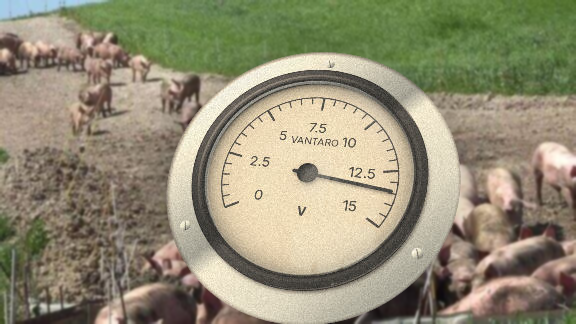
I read 13.5V
